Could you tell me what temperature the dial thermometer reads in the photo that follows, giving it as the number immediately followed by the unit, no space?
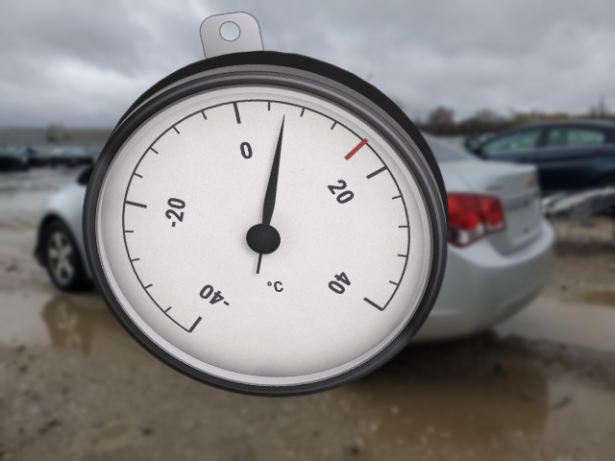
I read 6°C
